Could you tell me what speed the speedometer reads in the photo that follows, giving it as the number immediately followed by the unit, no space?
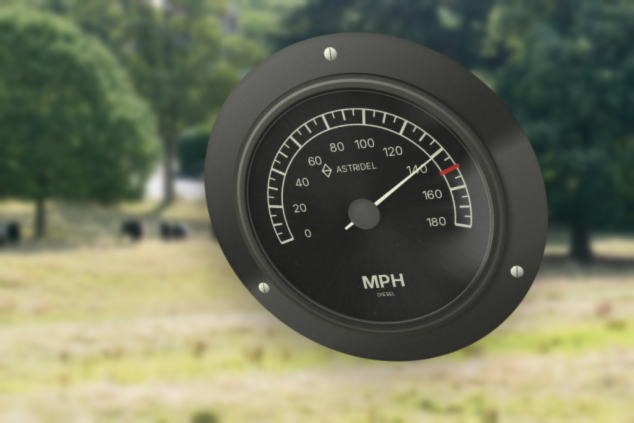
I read 140mph
